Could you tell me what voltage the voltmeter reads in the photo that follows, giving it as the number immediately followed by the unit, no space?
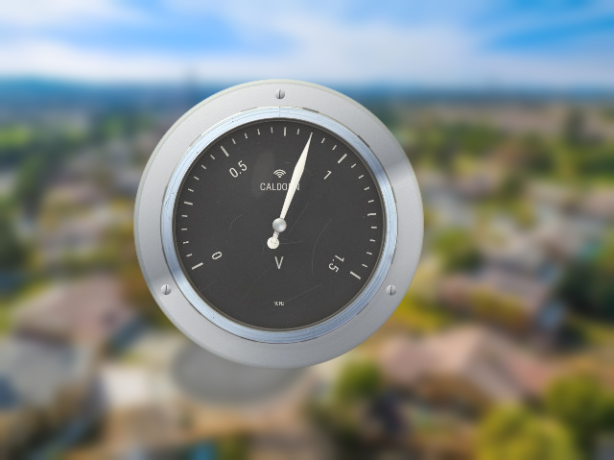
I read 0.85V
